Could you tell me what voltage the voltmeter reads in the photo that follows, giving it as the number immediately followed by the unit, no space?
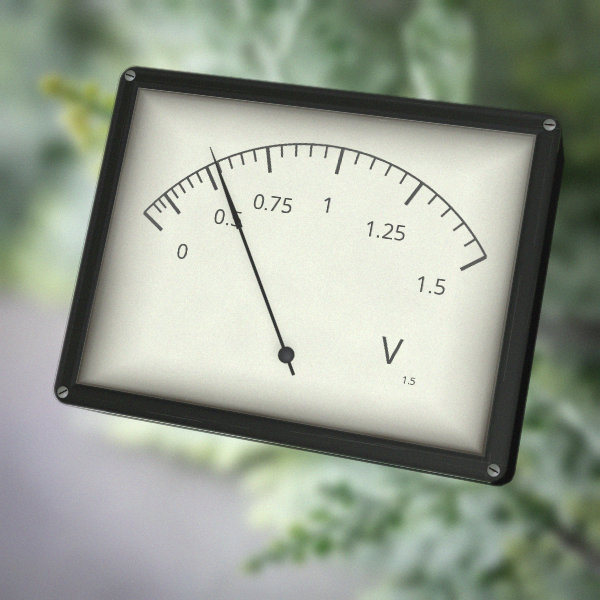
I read 0.55V
